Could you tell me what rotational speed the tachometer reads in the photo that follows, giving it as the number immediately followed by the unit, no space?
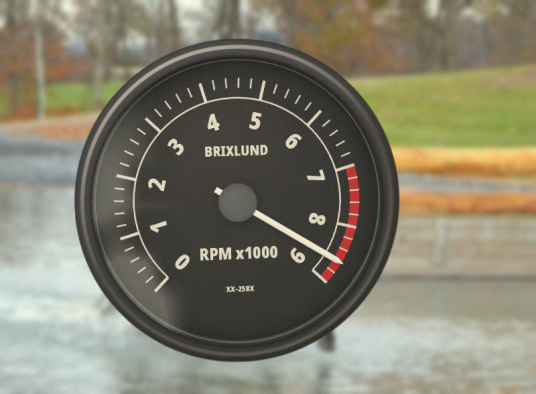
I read 8600rpm
